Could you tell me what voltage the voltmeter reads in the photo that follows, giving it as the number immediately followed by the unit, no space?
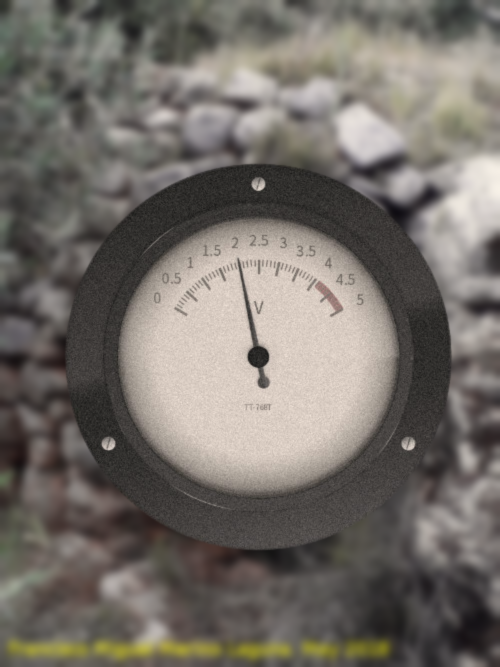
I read 2V
